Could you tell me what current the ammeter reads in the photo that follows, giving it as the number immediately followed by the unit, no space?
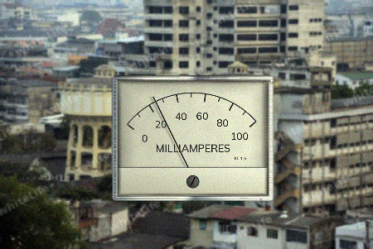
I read 25mA
